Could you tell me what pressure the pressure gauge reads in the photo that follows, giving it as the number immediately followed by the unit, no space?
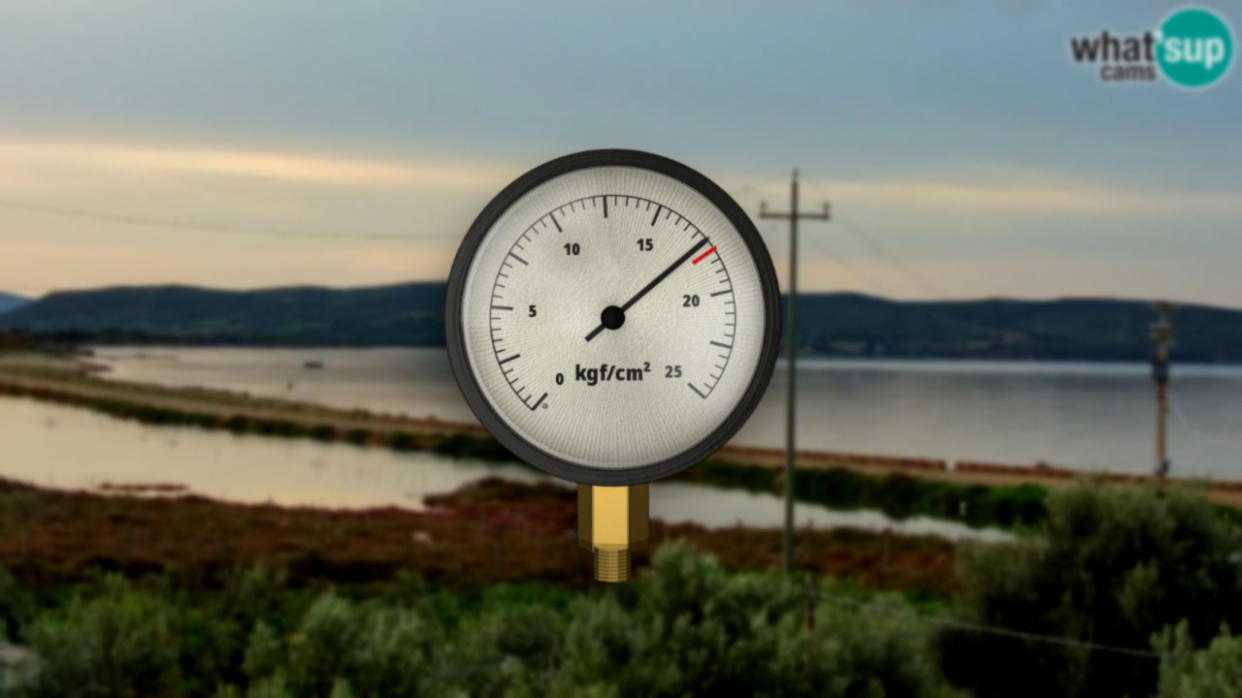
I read 17.5kg/cm²
